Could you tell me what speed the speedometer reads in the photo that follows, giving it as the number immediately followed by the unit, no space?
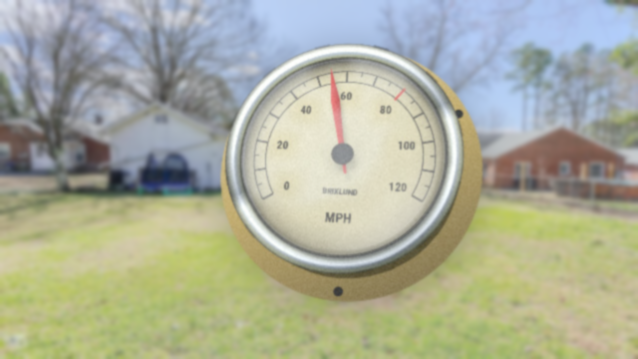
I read 55mph
